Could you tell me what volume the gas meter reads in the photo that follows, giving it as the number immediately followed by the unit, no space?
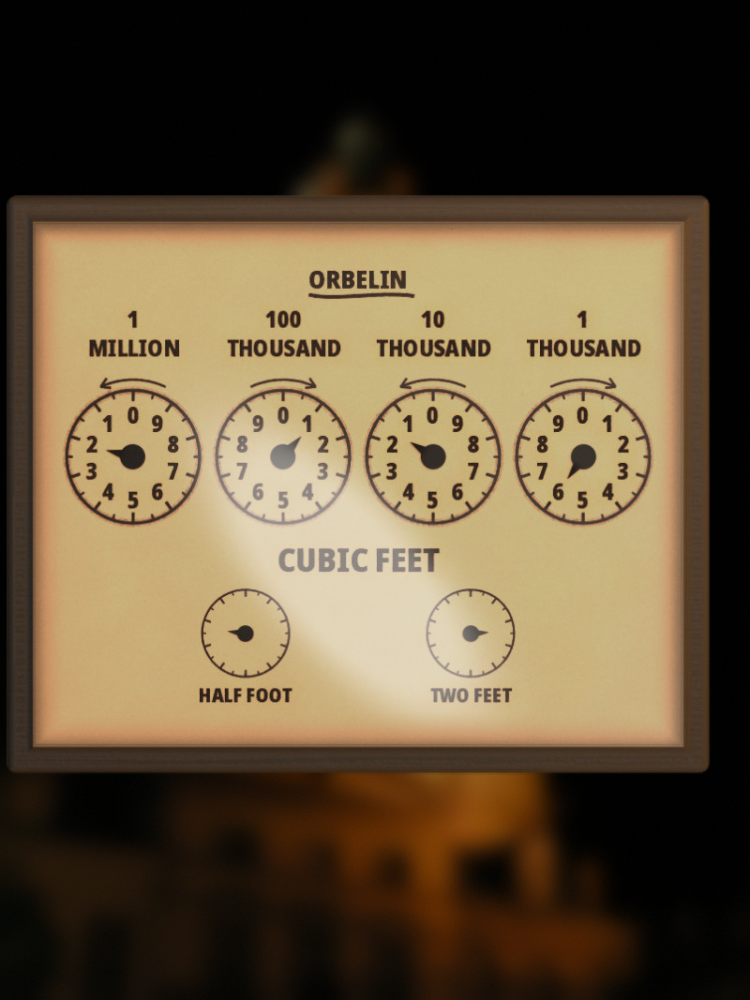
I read 211600ft³
